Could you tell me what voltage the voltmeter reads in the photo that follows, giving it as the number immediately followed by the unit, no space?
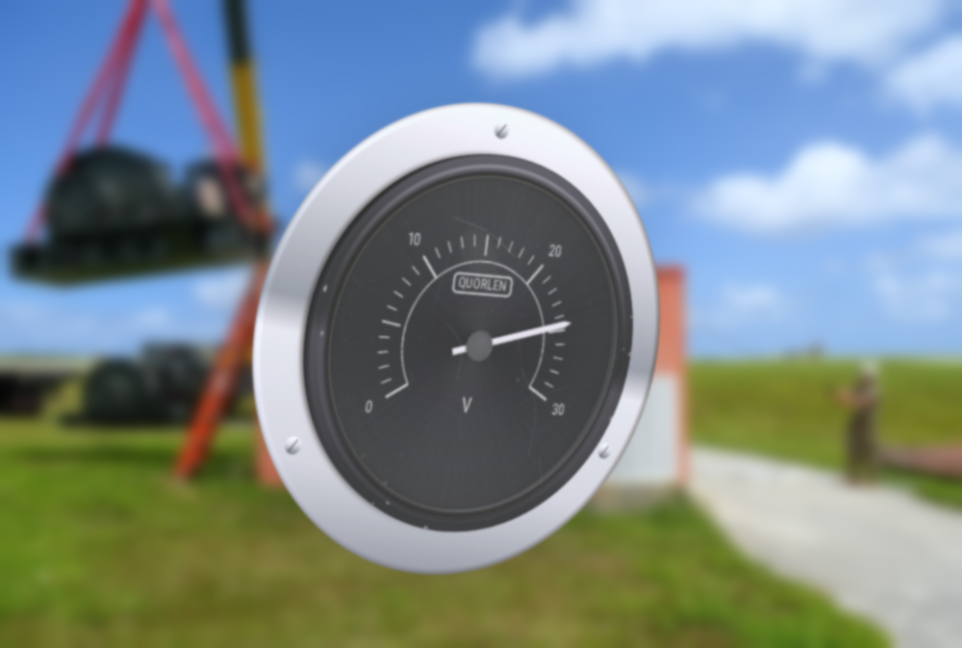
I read 24.5V
